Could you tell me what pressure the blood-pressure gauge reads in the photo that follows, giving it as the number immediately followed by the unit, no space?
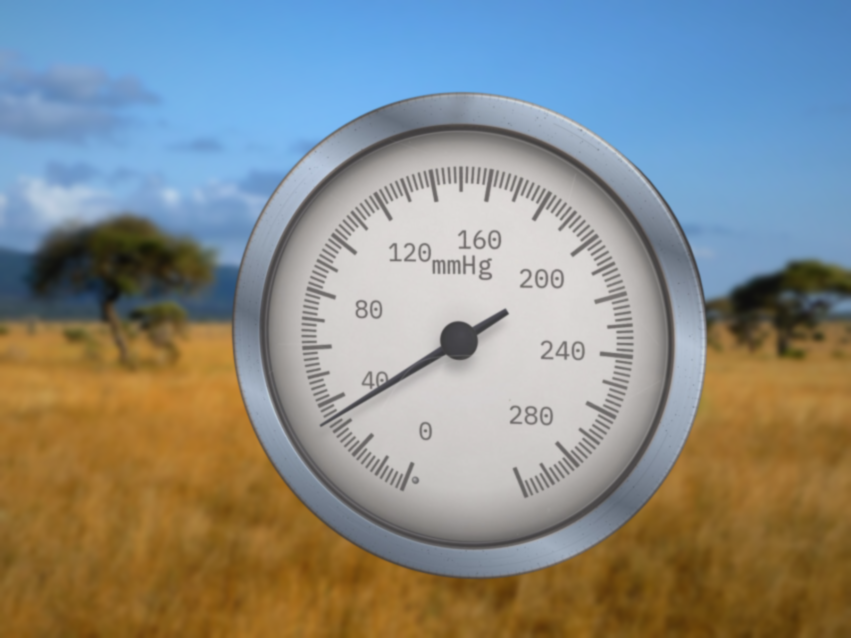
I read 34mmHg
